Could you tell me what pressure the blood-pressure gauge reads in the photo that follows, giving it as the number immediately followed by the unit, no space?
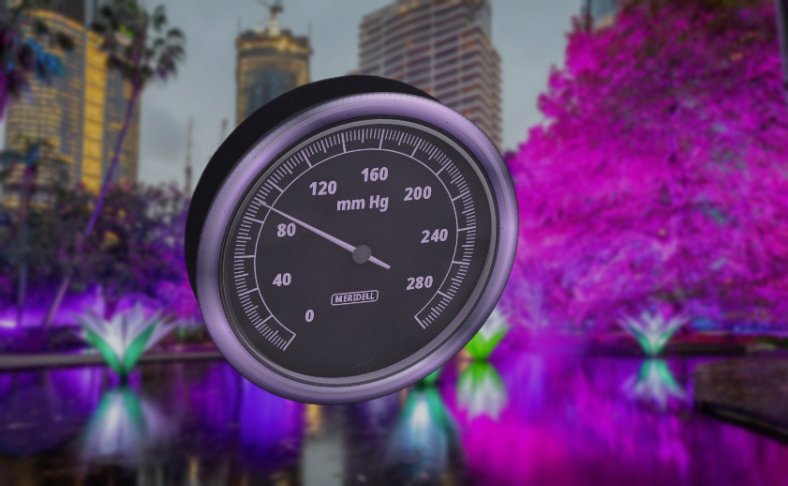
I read 90mmHg
